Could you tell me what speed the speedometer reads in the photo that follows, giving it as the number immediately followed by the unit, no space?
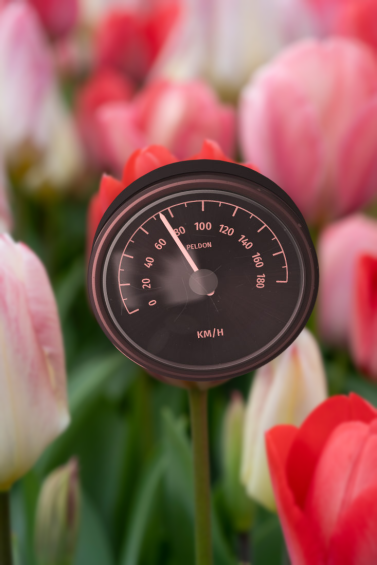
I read 75km/h
